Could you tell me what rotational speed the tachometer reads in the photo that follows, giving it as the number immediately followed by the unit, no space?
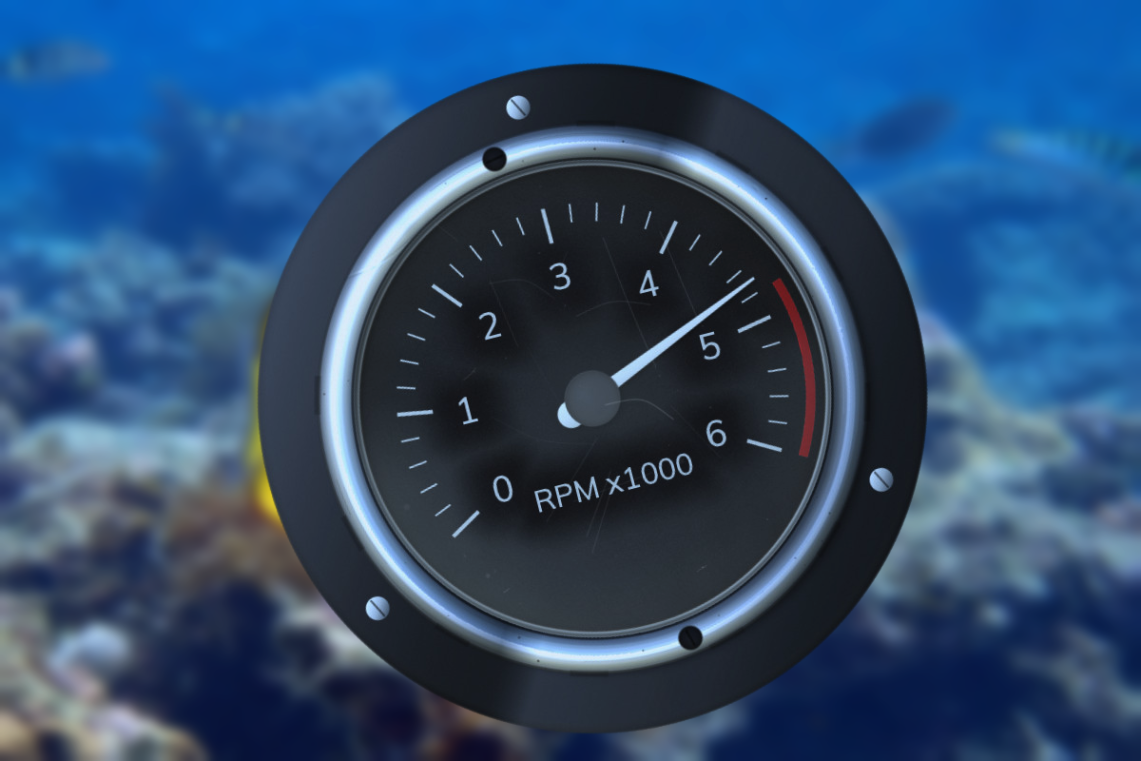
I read 4700rpm
